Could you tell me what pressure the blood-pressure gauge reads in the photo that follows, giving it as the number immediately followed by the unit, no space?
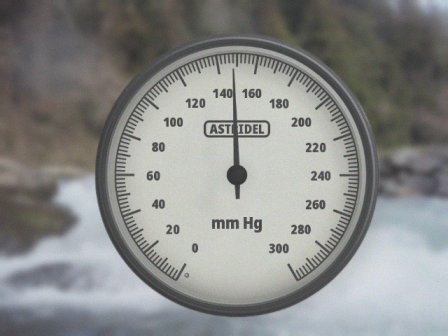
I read 148mmHg
